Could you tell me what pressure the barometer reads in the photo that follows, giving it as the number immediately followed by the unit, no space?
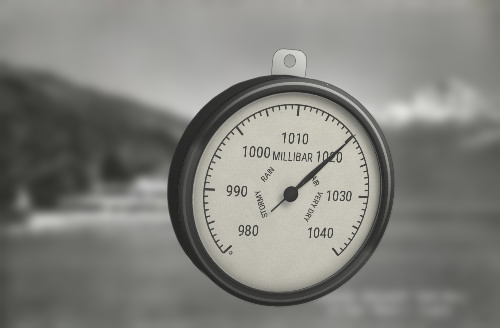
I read 1020mbar
